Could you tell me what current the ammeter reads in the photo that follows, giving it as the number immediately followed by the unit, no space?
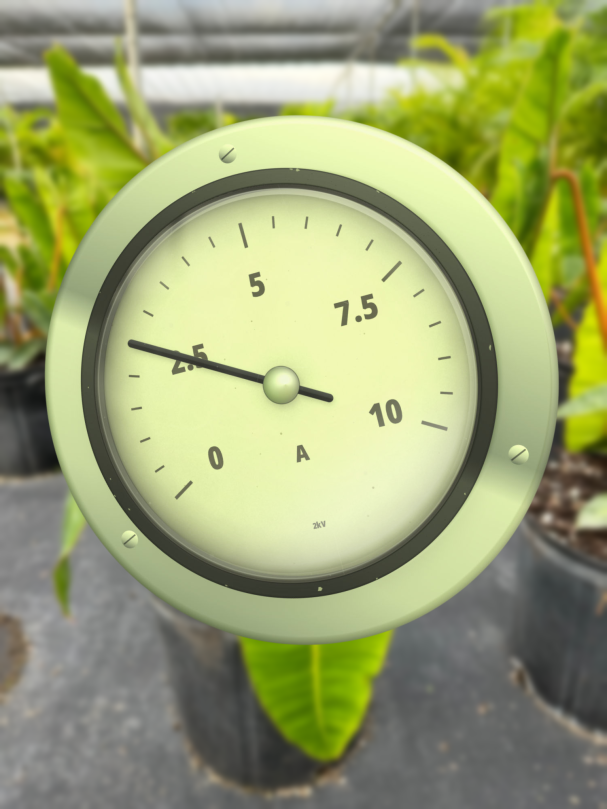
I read 2.5A
